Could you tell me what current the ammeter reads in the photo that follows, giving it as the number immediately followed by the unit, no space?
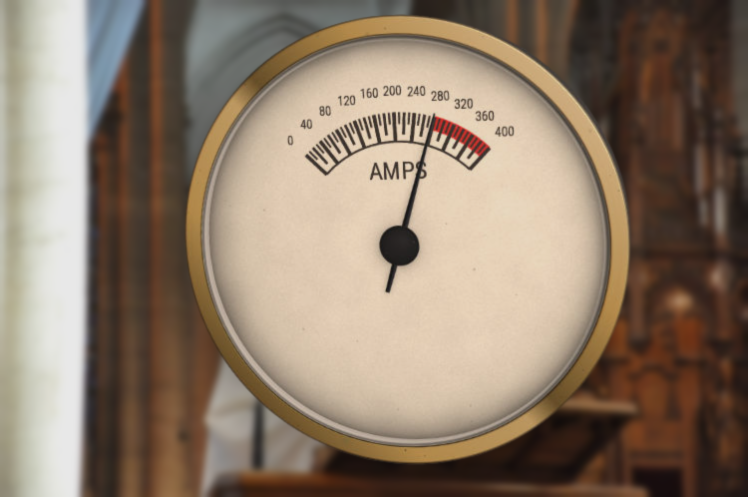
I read 280A
